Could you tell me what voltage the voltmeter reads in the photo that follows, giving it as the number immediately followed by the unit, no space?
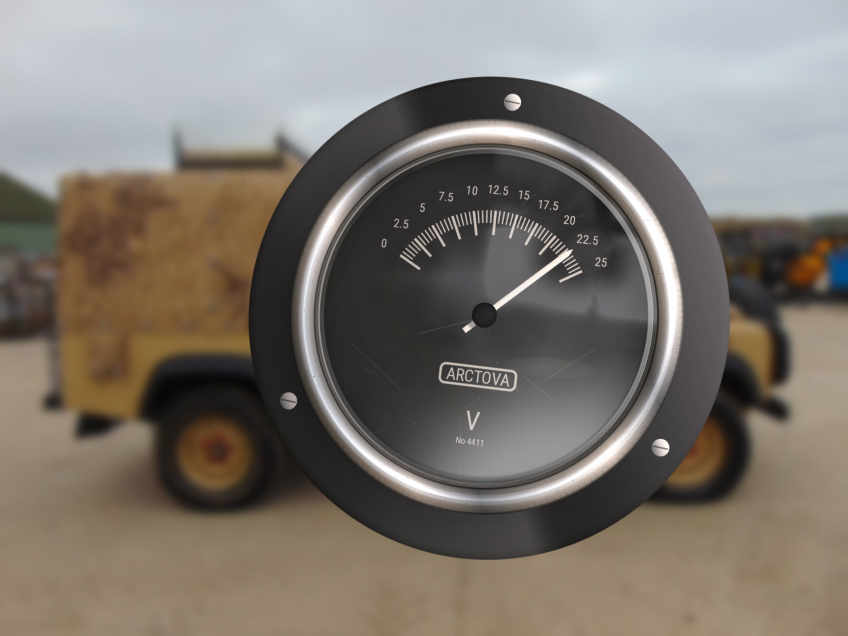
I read 22.5V
